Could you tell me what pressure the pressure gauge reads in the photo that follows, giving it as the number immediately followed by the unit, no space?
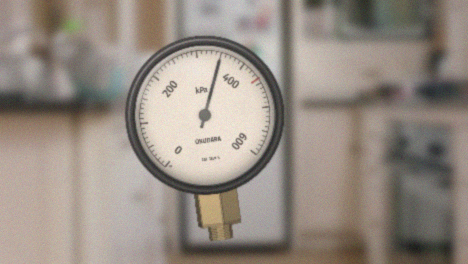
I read 350kPa
